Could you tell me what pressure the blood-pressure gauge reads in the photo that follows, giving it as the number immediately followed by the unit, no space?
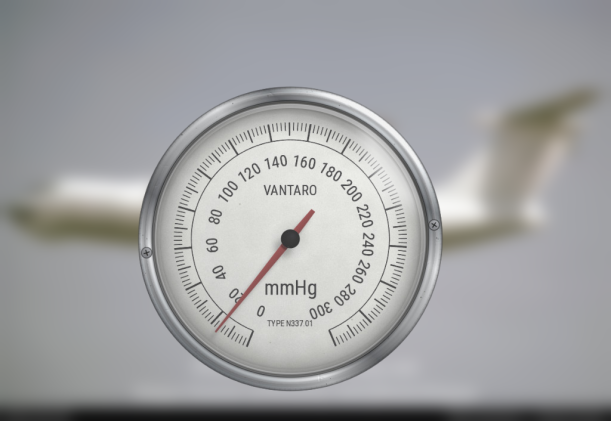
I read 16mmHg
